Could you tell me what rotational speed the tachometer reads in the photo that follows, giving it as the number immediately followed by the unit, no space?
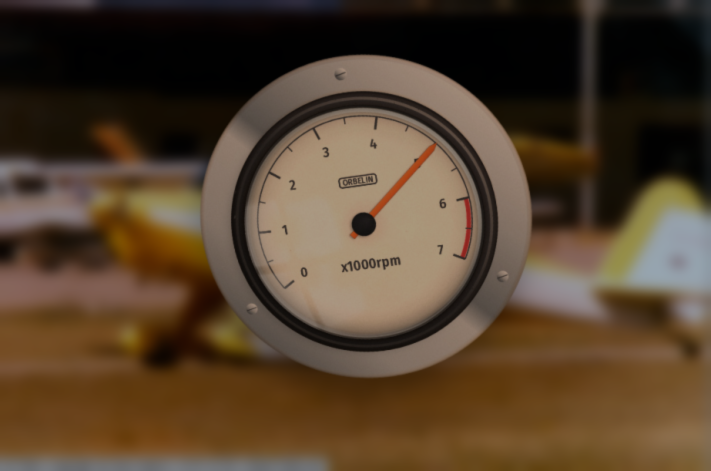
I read 5000rpm
